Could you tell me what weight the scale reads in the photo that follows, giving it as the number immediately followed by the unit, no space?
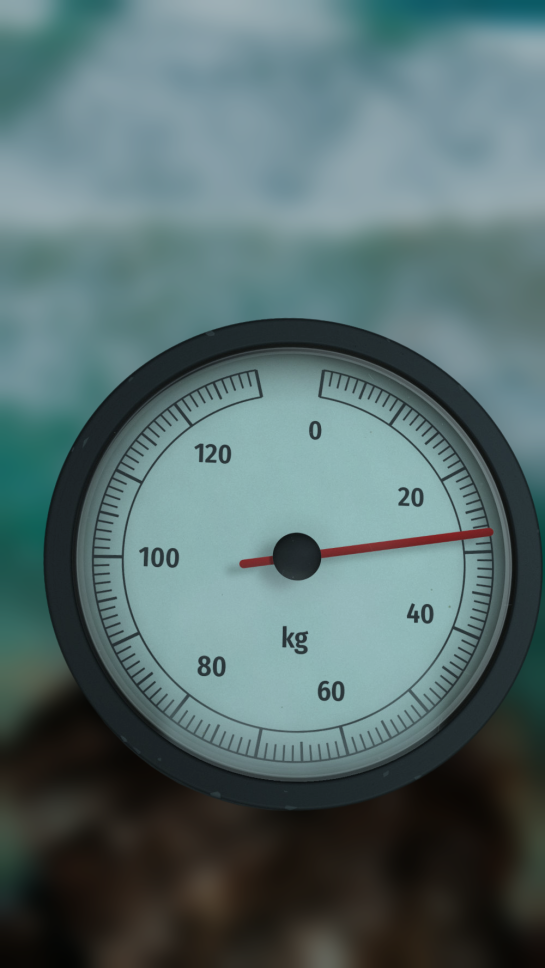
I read 28kg
